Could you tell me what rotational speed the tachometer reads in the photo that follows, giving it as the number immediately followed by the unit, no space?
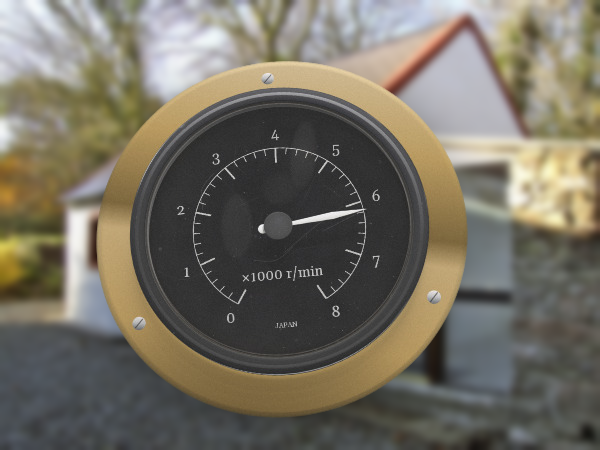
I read 6200rpm
